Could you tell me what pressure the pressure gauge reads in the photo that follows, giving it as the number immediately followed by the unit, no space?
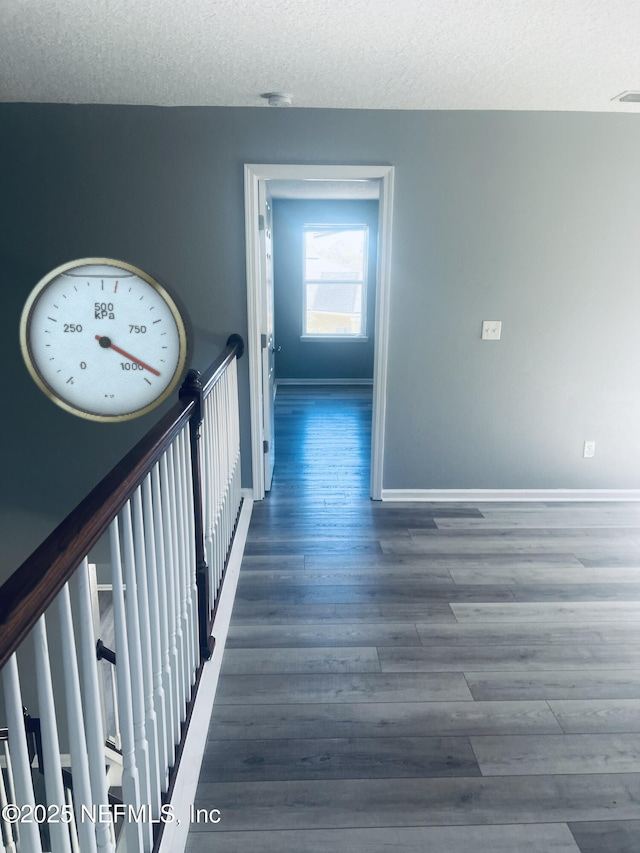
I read 950kPa
